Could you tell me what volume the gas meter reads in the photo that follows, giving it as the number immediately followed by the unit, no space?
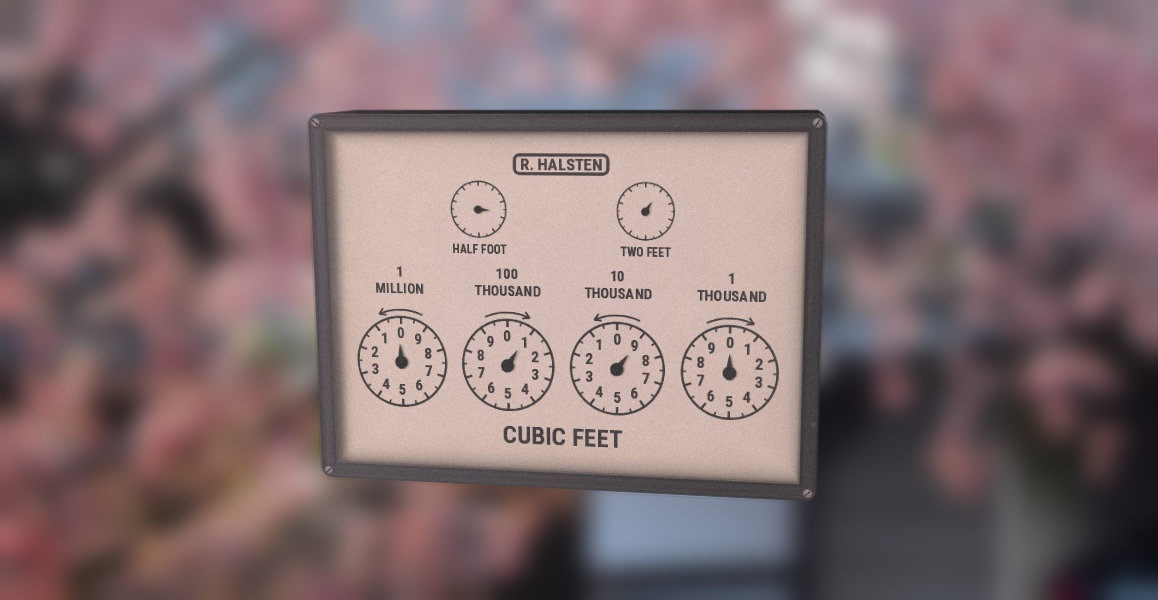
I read 9000ft³
